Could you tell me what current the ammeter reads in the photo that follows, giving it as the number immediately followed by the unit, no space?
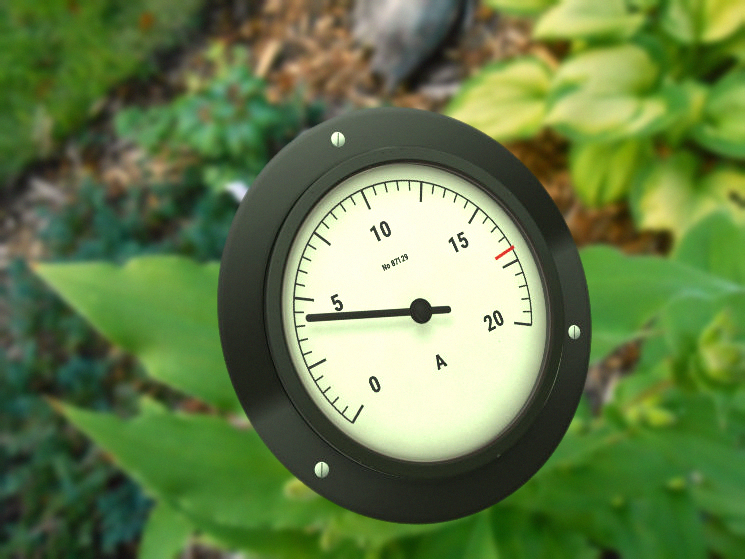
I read 4.25A
